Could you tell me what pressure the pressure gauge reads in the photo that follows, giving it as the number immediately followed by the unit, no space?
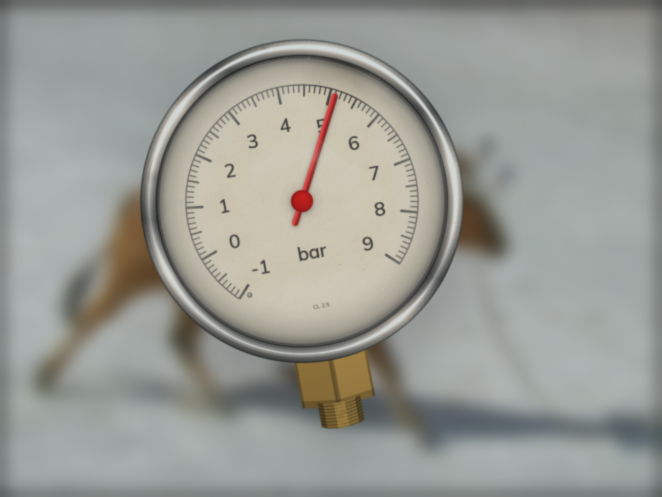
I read 5.1bar
